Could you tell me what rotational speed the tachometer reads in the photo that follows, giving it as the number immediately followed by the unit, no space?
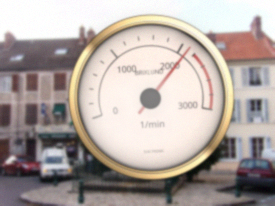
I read 2100rpm
